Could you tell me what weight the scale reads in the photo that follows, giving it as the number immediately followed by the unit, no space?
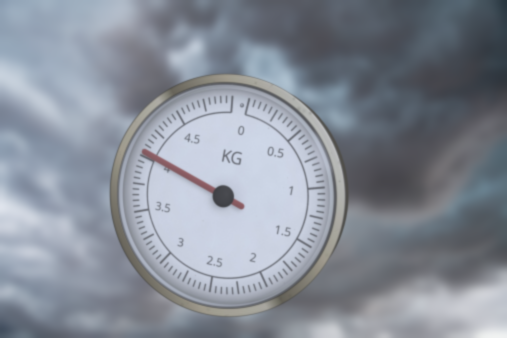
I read 4.05kg
